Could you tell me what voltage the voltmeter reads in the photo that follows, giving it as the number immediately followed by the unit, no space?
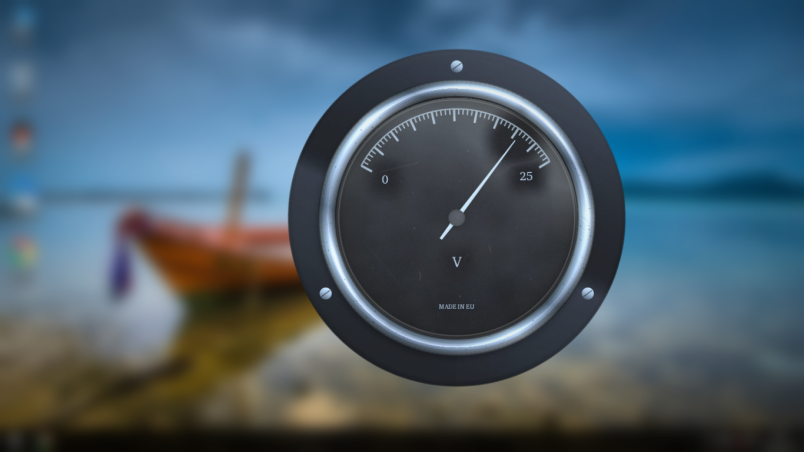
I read 20.5V
